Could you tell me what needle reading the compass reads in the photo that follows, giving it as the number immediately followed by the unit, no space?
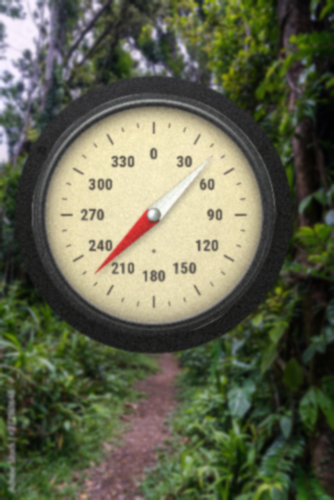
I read 225°
